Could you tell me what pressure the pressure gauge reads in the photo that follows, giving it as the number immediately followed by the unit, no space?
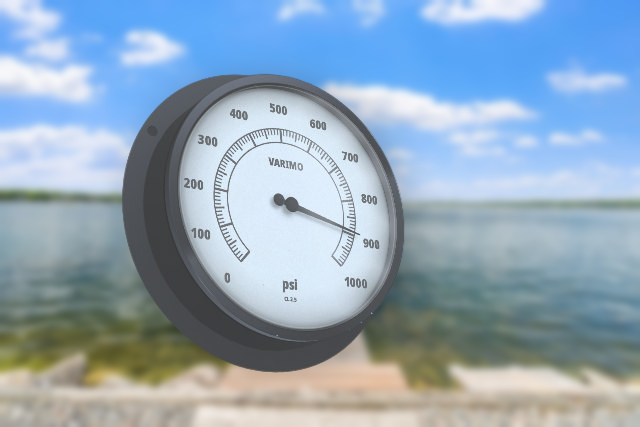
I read 900psi
